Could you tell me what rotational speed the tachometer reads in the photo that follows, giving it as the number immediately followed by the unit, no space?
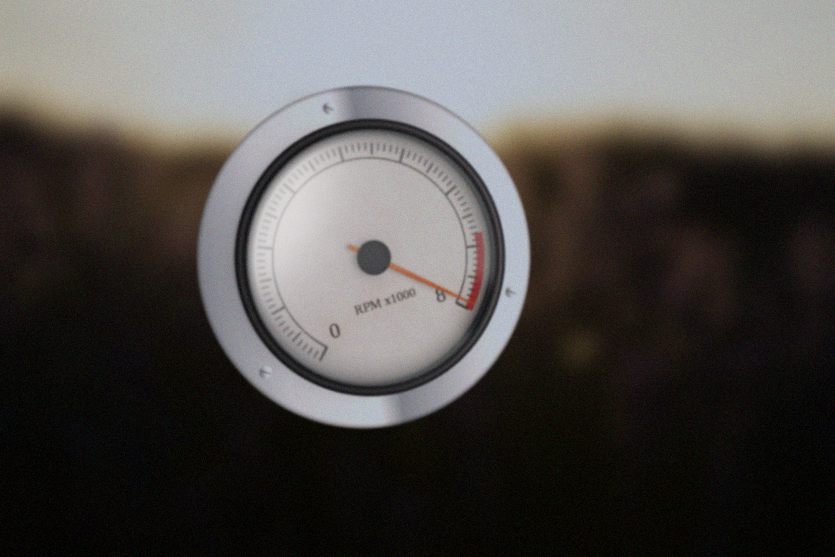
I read 7900rpm
